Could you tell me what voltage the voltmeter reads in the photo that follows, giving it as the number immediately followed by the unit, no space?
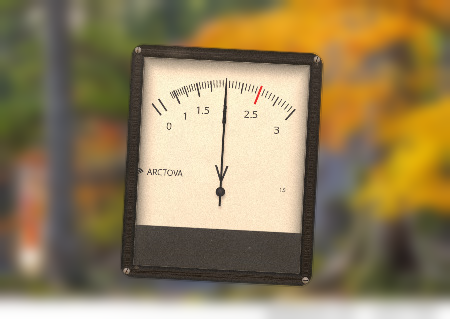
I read 2V
